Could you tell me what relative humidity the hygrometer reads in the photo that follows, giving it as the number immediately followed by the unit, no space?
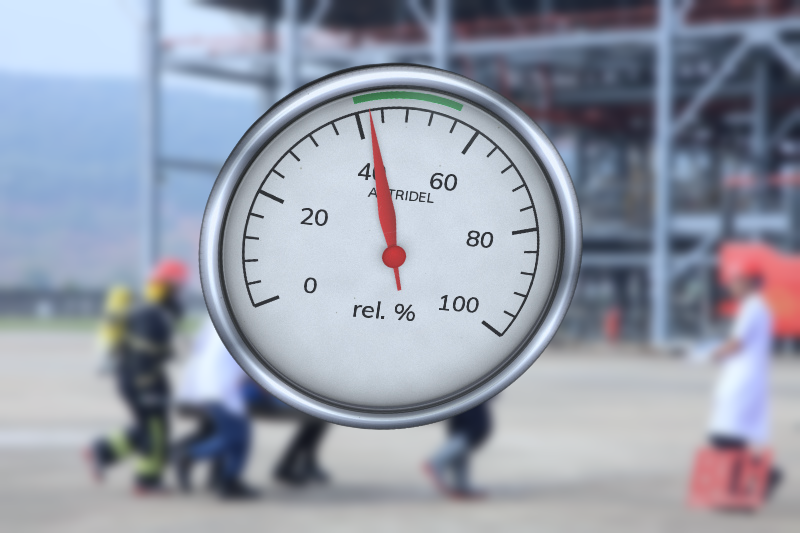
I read 42%
